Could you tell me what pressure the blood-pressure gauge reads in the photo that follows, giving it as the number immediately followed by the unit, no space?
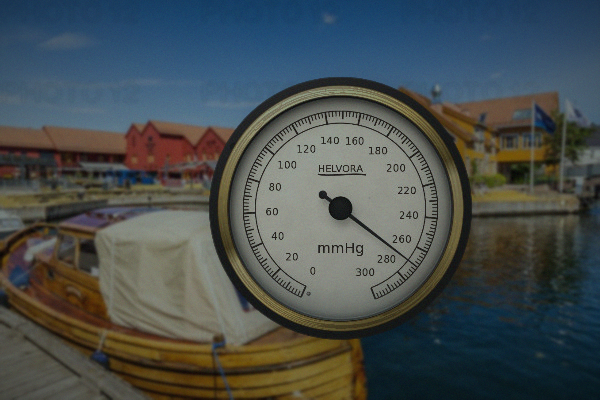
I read 270mmHg
